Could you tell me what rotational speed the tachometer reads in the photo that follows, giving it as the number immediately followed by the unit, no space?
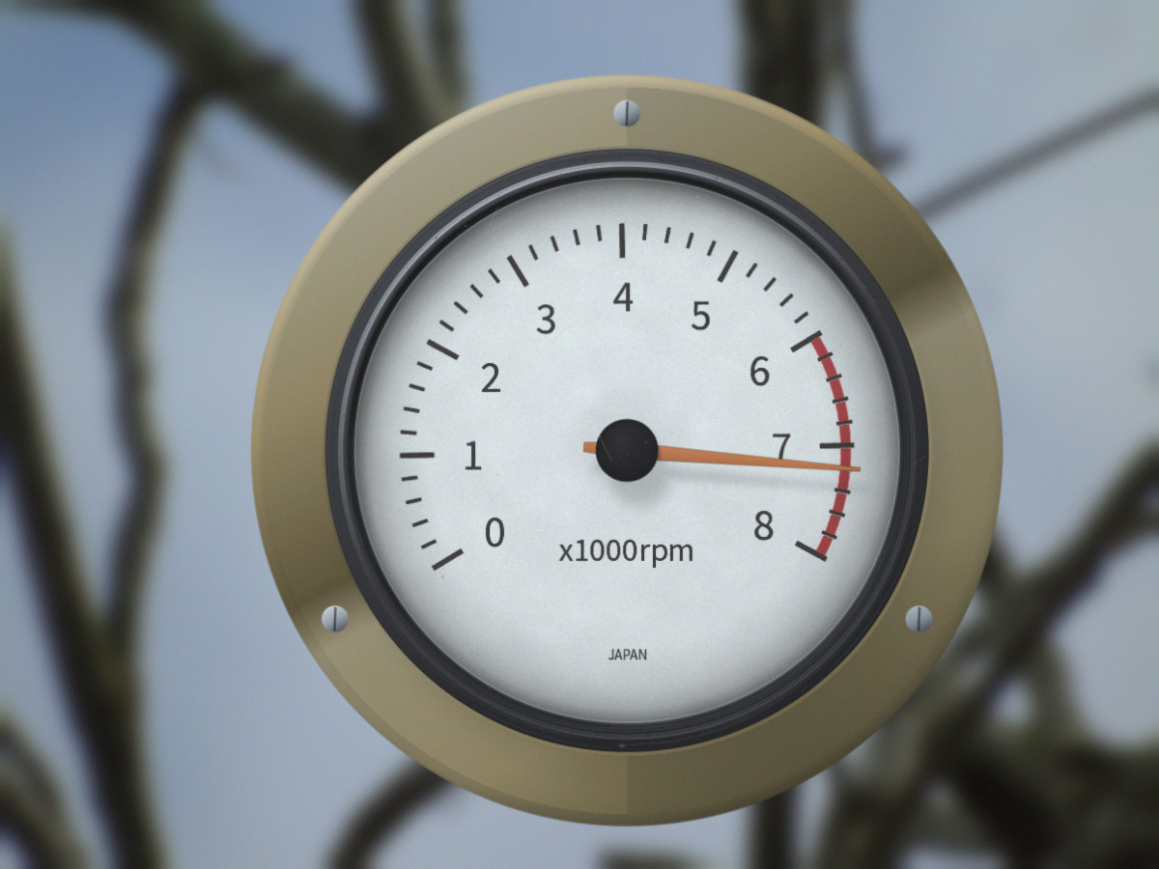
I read 7200rpm
